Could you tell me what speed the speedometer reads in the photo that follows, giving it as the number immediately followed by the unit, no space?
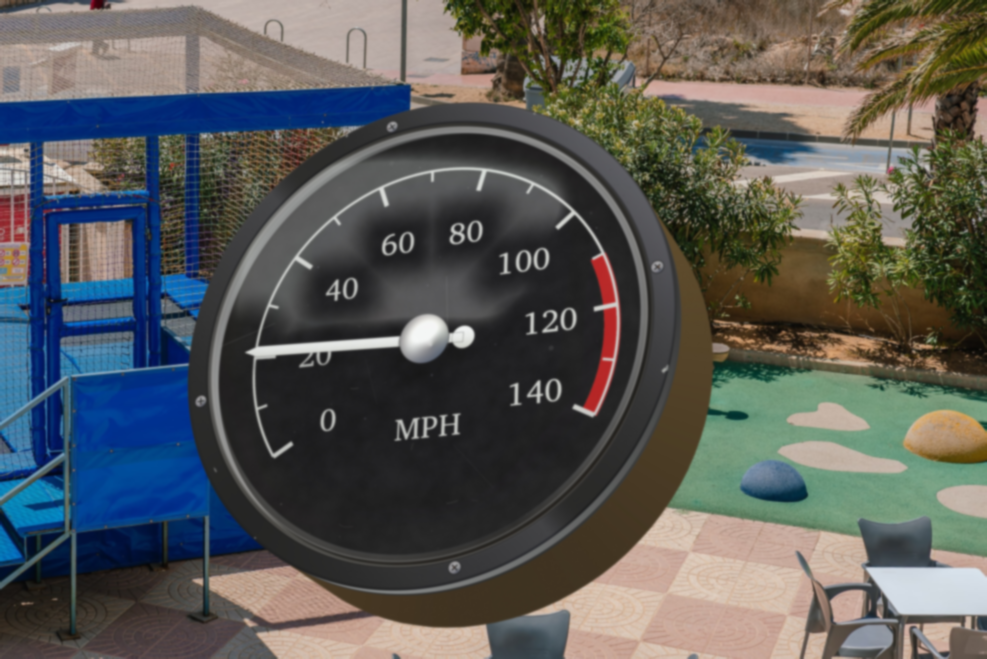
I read 20mph
